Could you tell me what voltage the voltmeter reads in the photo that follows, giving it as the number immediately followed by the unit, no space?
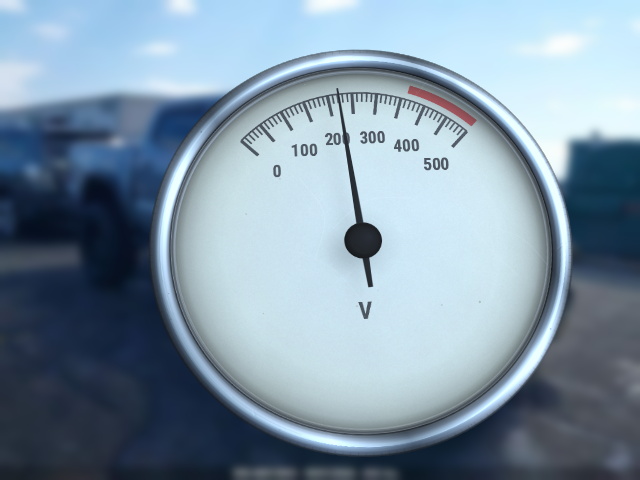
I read 220V
